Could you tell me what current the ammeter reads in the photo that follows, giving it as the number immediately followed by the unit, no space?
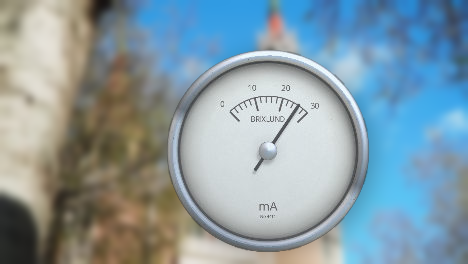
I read 26mA
